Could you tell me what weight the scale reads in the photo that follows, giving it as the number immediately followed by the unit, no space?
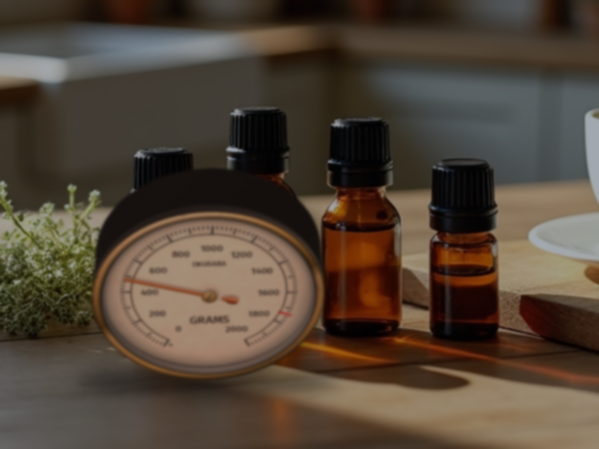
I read 500g
